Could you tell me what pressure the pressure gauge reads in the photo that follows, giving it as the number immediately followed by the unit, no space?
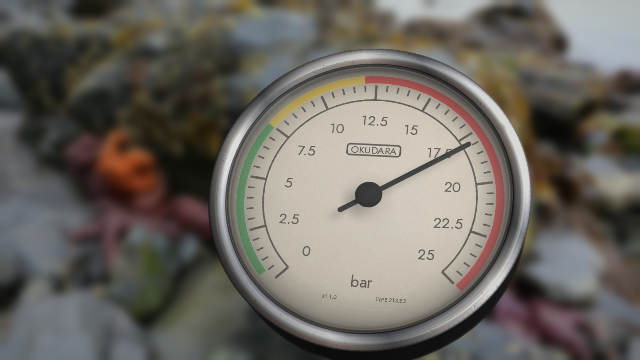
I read 18bar
